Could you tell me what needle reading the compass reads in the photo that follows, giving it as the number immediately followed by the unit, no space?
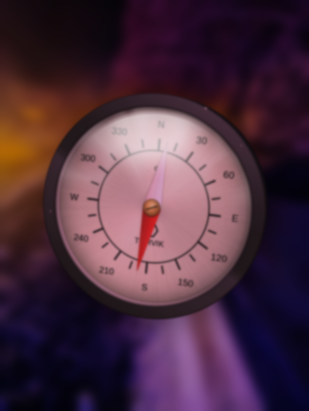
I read 187.5°
